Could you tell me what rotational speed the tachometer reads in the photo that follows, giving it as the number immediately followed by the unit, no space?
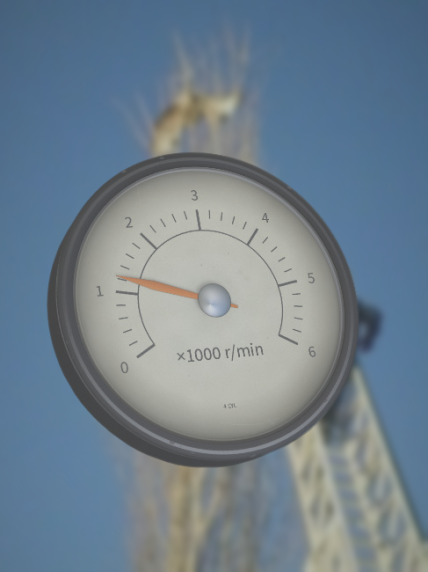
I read 1200rpm
